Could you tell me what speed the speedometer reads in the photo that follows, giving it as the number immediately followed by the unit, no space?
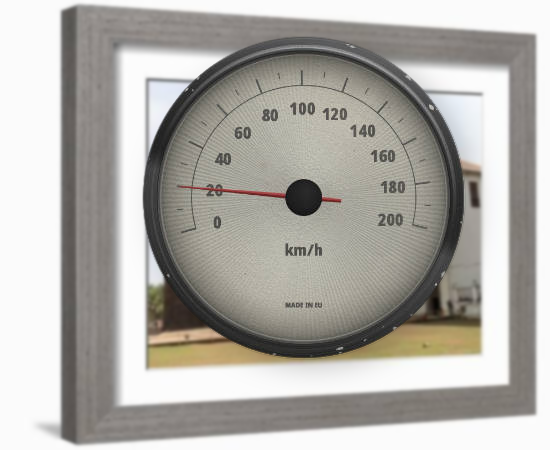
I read 20km/h
